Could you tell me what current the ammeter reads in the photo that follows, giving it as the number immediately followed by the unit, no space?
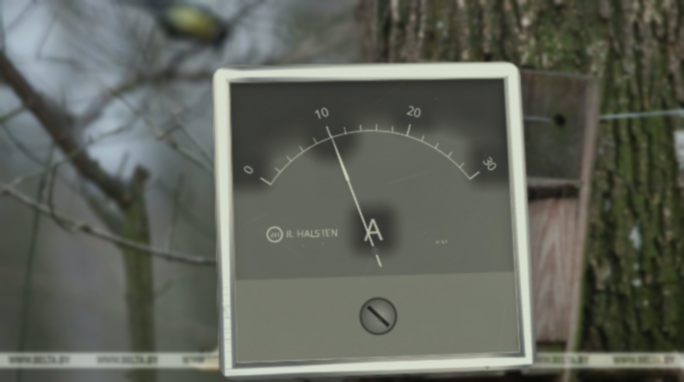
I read 10A
